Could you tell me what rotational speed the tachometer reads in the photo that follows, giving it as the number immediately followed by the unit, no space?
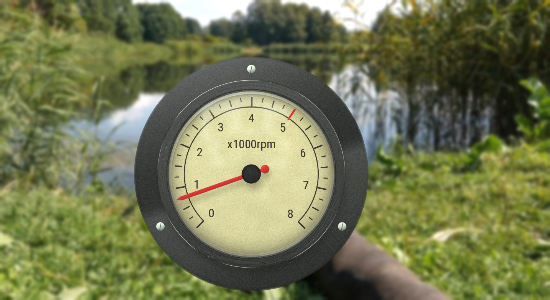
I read 750rpm
